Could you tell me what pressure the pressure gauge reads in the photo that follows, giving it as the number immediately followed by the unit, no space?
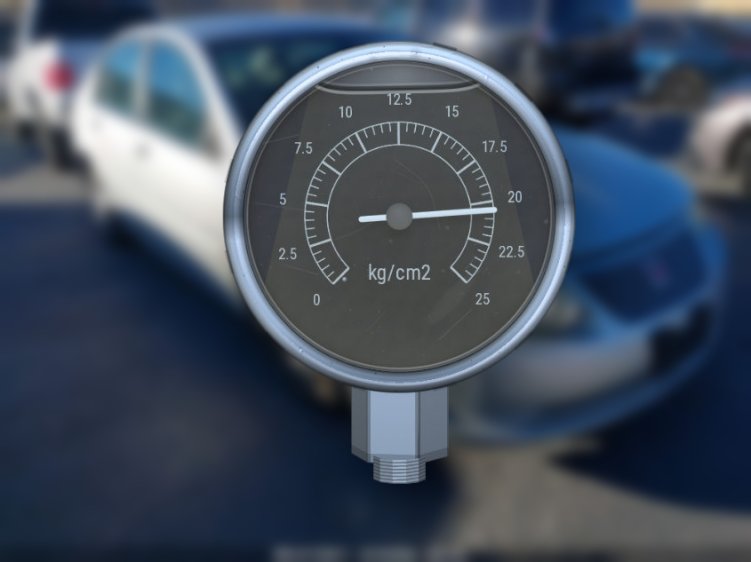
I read 20.5kg/cm²
